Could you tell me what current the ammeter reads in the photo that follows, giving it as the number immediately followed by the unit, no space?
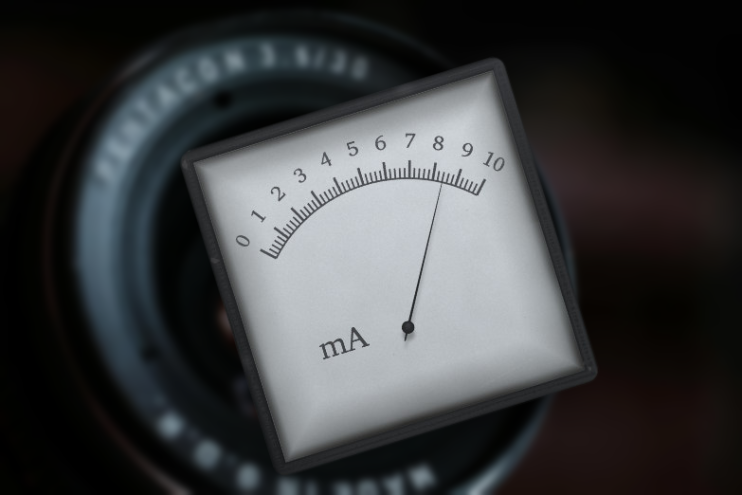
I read 8.4mA
